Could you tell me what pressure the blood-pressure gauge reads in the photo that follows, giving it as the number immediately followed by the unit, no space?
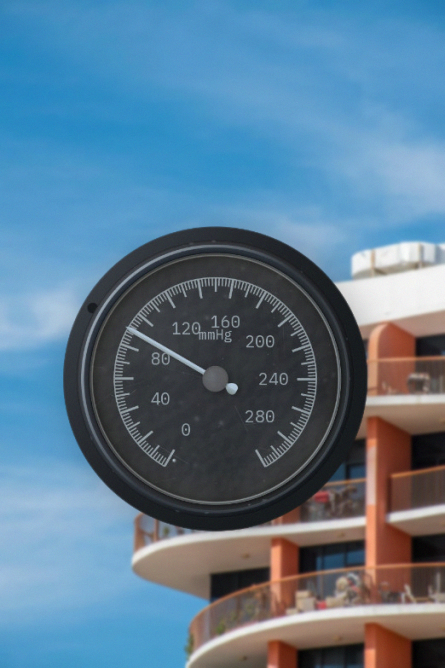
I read 90mmHg
